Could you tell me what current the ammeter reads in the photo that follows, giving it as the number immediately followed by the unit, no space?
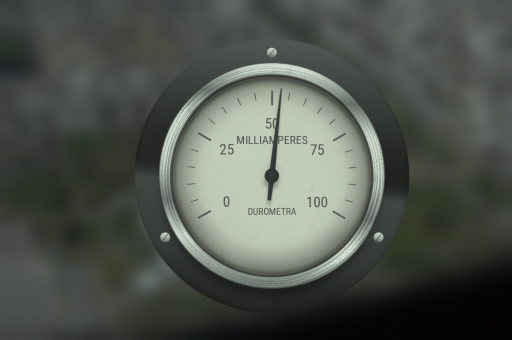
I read 52.5mA
